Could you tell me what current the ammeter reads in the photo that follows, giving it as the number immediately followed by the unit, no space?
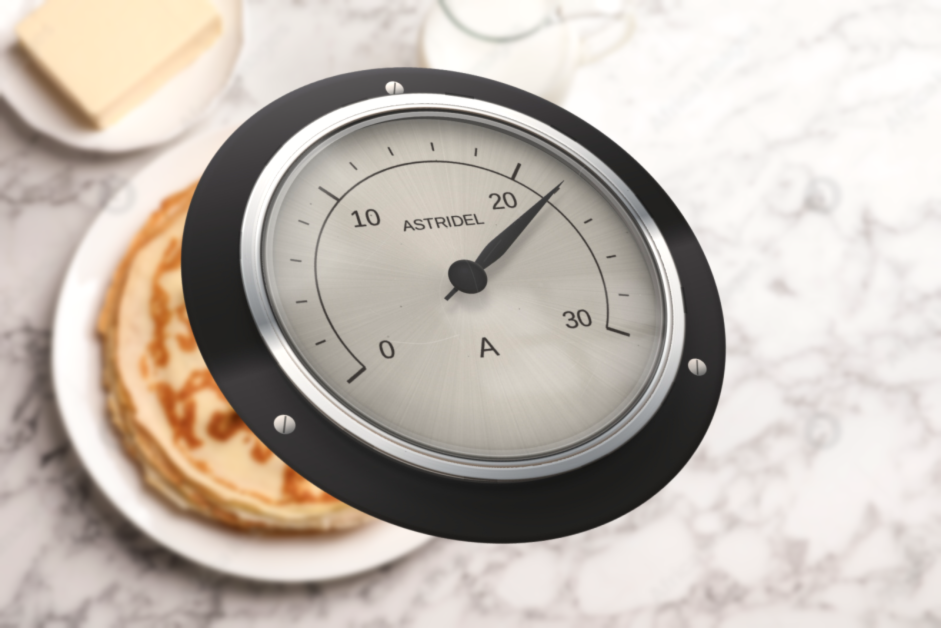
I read 22A
